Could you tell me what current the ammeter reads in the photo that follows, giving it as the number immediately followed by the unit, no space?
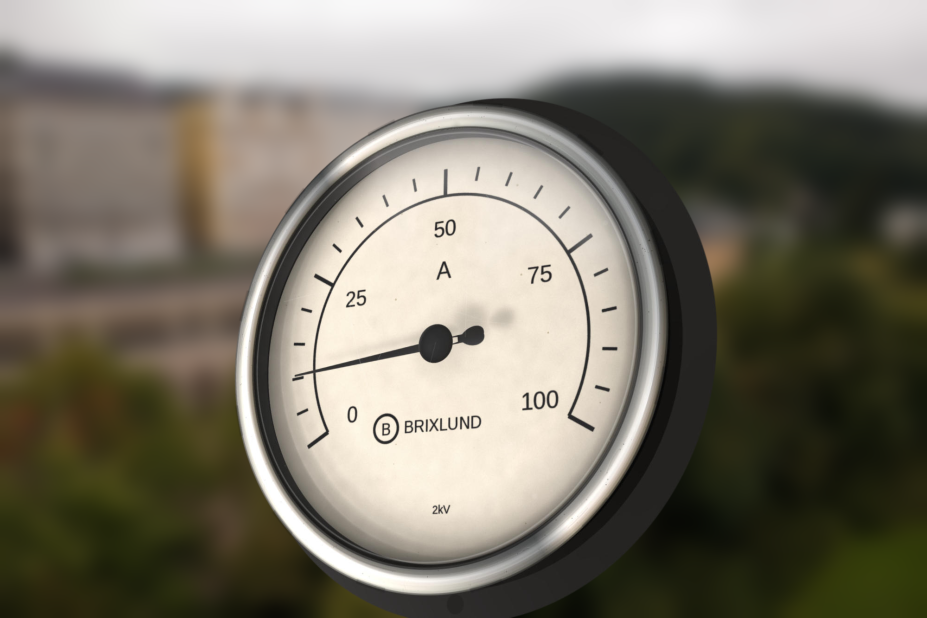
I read 10A
